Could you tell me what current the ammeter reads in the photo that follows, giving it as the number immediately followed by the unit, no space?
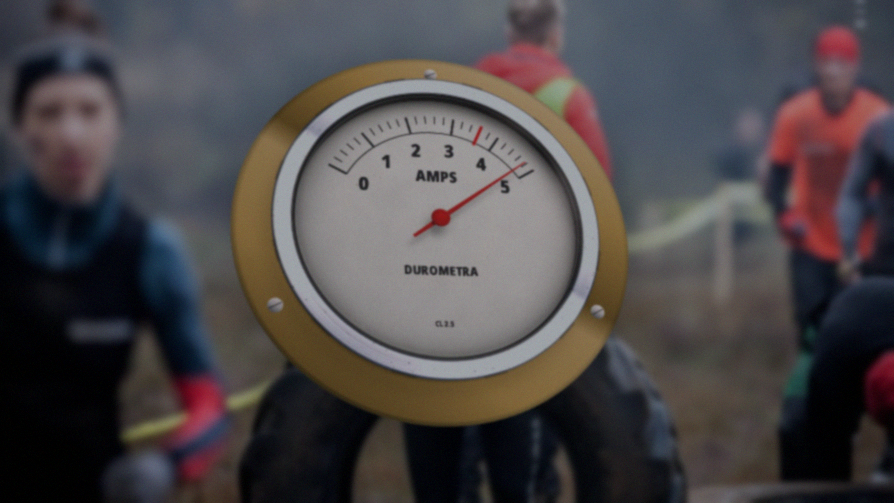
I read 4.8A
